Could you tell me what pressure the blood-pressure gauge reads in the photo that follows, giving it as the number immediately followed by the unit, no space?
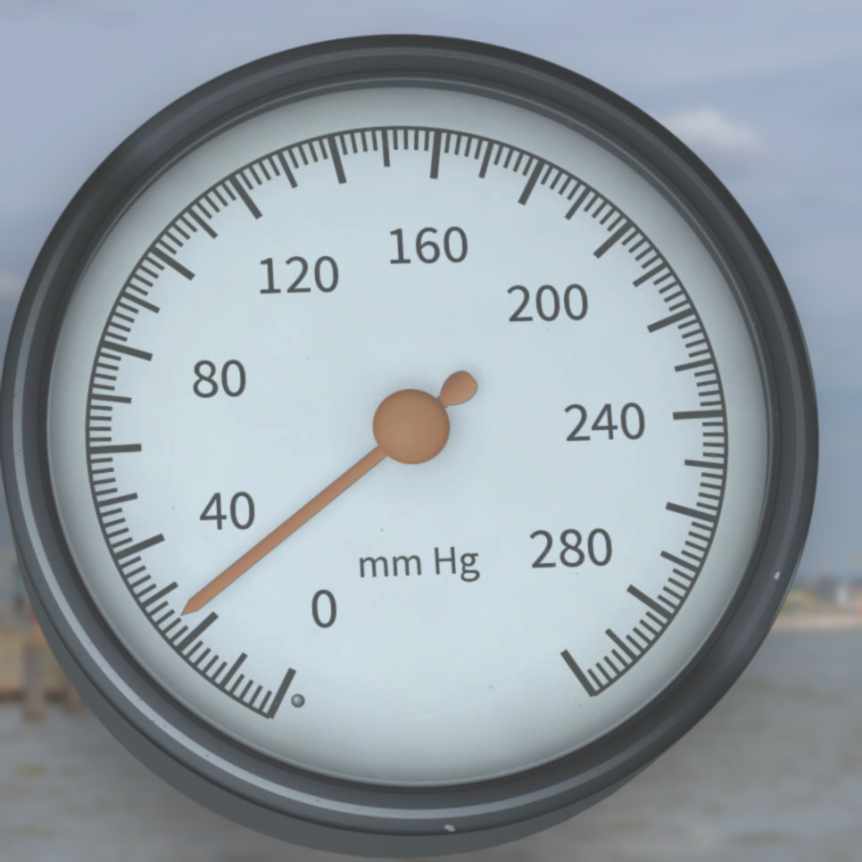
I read 24mmHg
